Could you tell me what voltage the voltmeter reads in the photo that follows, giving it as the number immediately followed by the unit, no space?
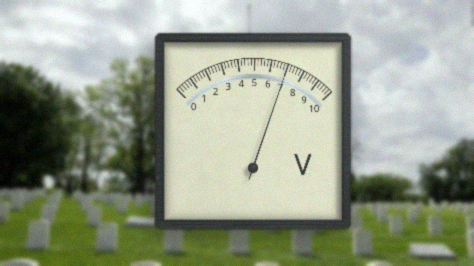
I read 7V
